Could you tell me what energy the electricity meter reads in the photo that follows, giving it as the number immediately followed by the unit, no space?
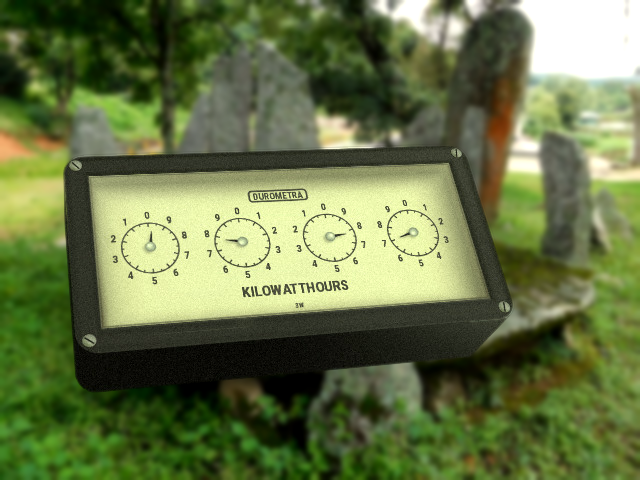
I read 9777kWh
